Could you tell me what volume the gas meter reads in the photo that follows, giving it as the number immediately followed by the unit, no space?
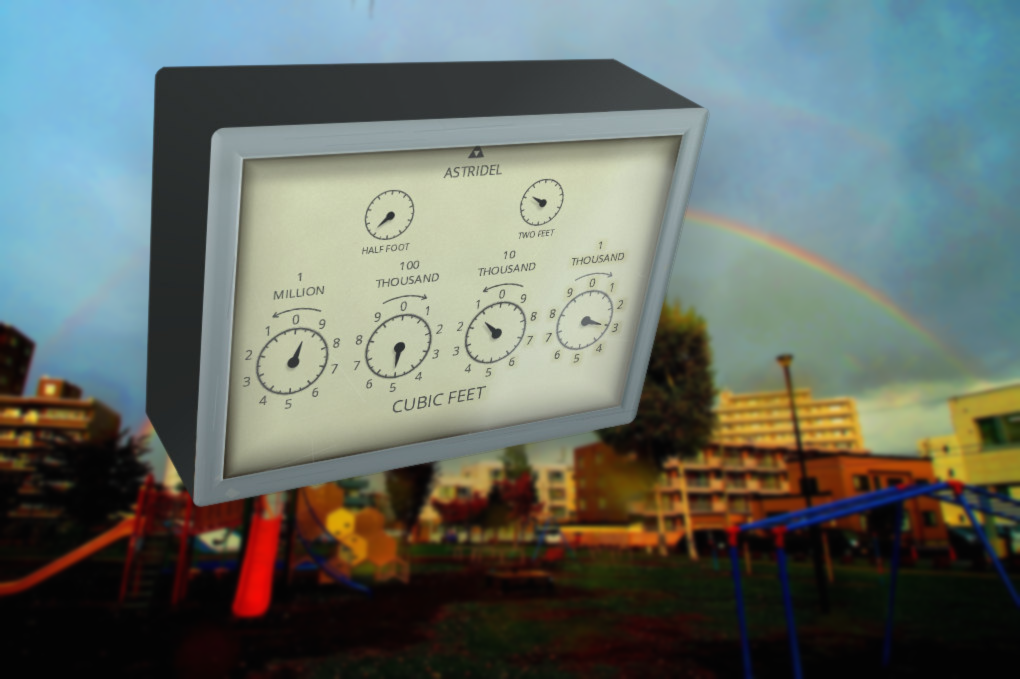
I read 951300ft³
